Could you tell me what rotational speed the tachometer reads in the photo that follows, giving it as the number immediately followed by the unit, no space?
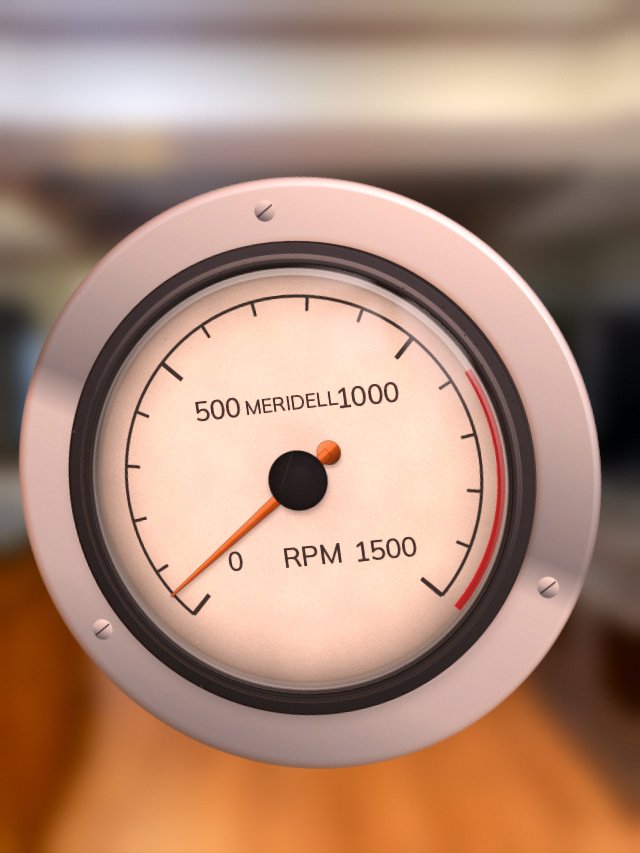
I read 50rpm
